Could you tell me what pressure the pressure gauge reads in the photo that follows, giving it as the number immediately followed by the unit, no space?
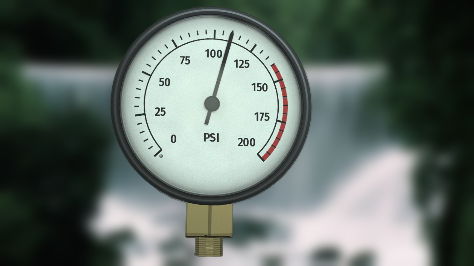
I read 110psi
